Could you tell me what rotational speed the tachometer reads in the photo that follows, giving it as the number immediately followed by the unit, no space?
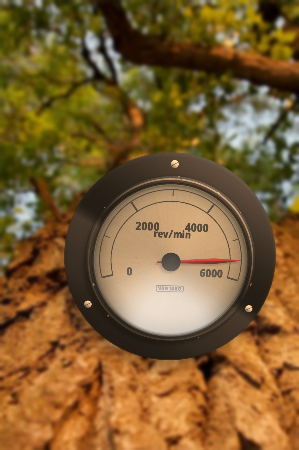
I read 5500rpm
